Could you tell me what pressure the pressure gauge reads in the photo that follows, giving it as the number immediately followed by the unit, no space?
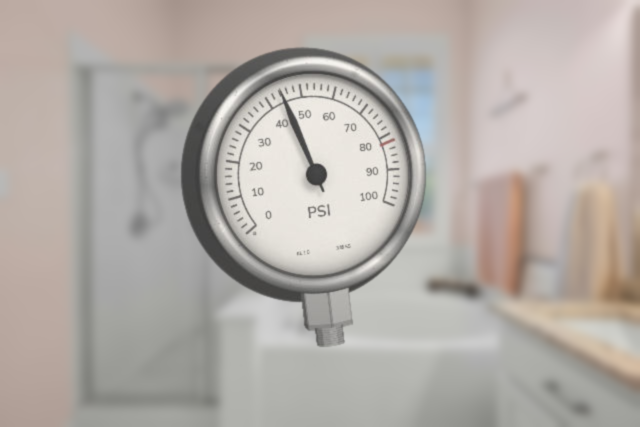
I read 44psi
